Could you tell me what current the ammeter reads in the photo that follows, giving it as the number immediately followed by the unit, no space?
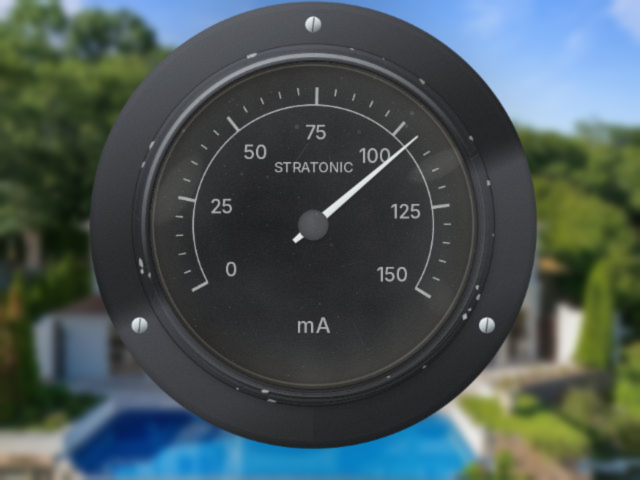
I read 105mA
